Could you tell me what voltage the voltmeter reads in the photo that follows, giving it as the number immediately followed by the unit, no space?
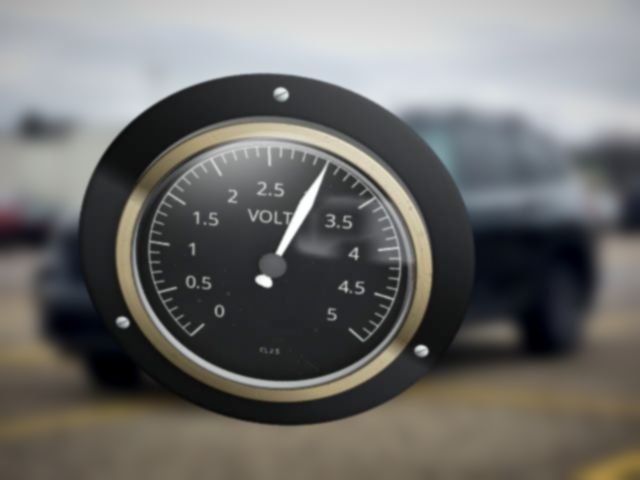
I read 3V
